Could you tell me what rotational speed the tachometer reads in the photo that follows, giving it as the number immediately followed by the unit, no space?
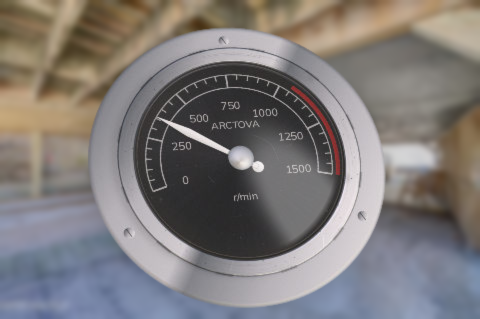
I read 350rpm
